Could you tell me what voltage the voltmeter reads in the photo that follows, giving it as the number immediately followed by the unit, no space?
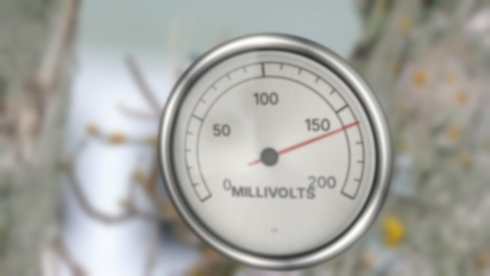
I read 160mV
